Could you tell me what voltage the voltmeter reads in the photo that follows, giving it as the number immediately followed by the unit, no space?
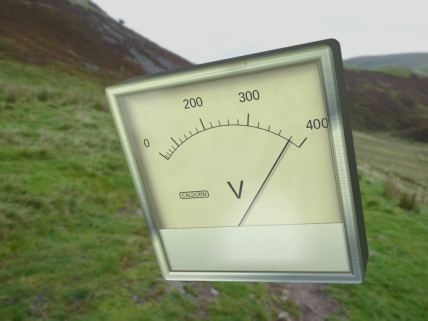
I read 380V
